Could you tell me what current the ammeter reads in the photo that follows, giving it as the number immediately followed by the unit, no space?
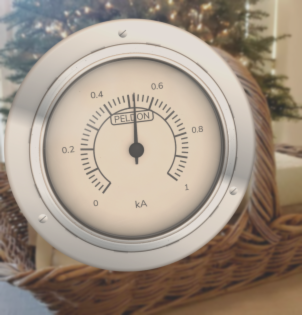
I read 0.52kA
